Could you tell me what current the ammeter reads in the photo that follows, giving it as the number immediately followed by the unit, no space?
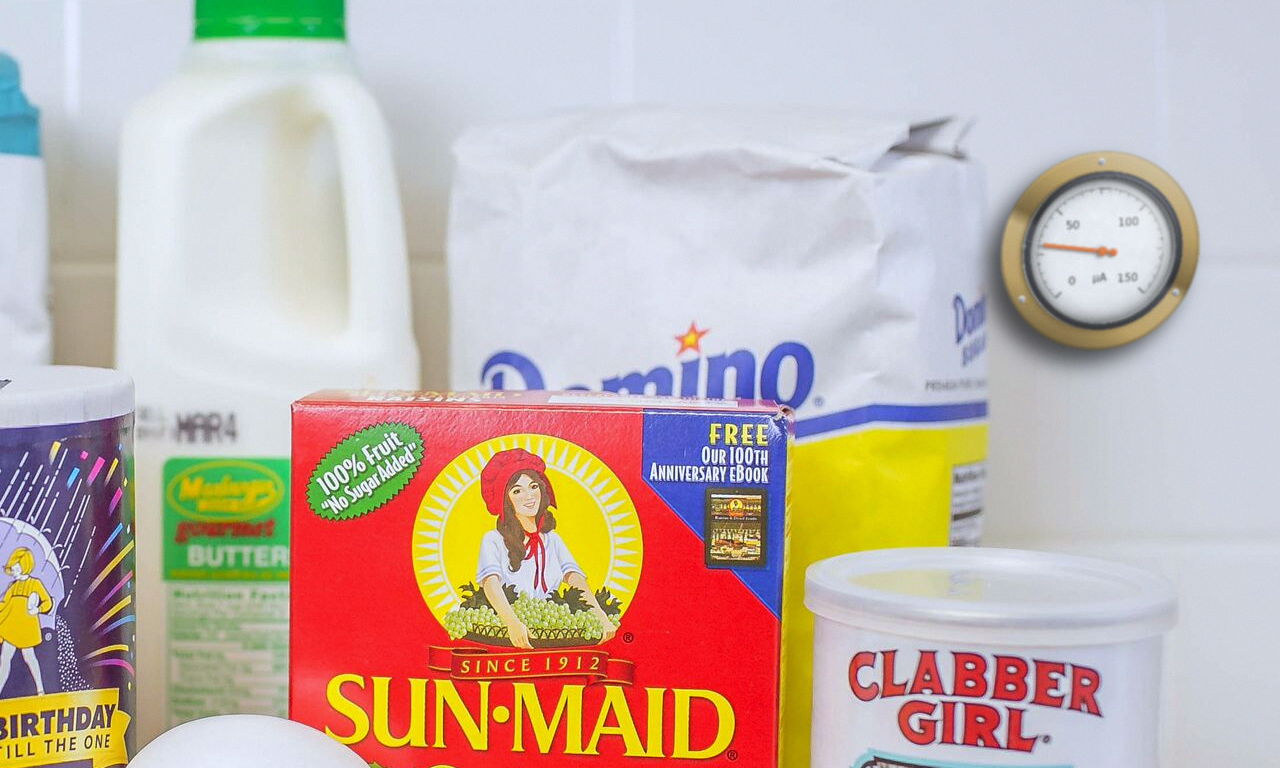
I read 30µA
